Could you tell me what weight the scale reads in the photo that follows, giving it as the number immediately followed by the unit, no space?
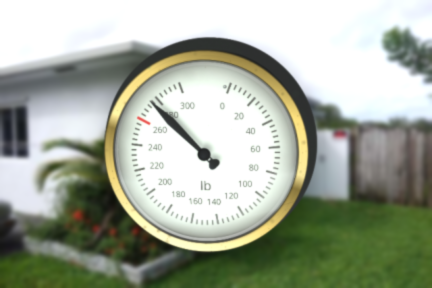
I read 276lb
